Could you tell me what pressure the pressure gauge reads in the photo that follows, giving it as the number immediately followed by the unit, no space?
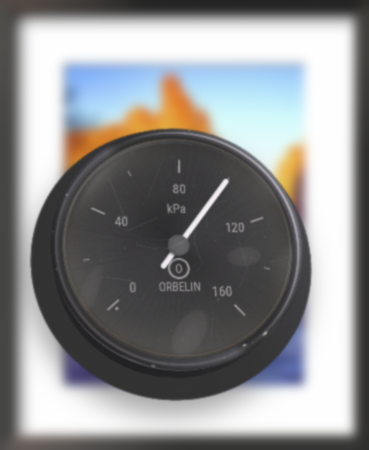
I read 100kPa
